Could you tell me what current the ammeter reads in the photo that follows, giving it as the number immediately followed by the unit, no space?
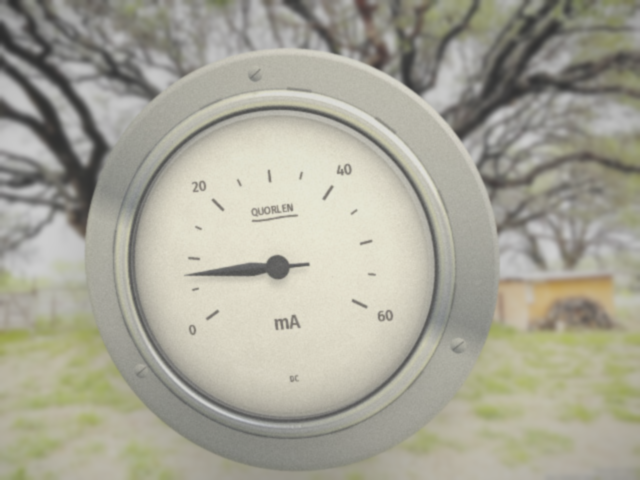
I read 7.5mA
